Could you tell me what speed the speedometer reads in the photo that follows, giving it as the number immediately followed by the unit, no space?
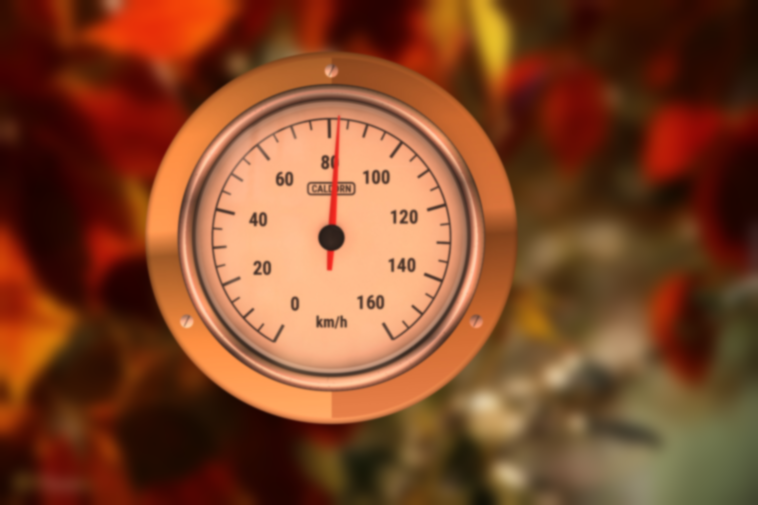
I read 82.5km/h
